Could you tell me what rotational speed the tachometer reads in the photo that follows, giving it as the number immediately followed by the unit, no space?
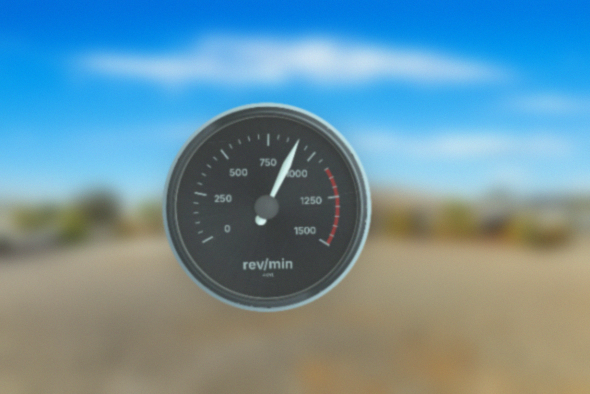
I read 900rpm
